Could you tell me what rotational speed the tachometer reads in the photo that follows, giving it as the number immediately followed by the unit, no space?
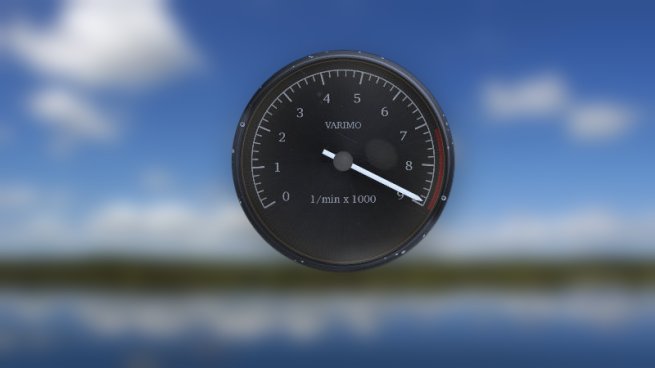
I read 8900rpm
